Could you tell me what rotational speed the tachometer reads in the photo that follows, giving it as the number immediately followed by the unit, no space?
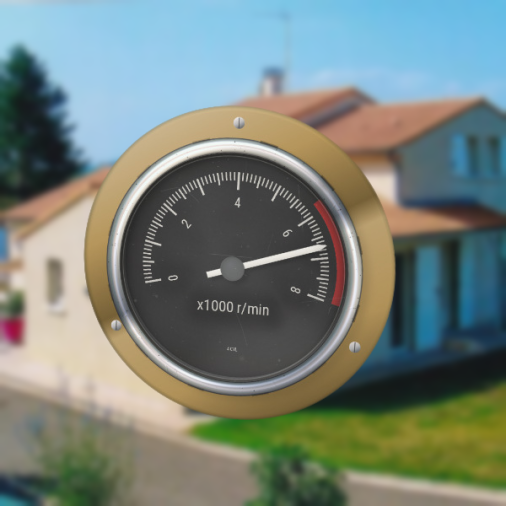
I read 6700rpm
